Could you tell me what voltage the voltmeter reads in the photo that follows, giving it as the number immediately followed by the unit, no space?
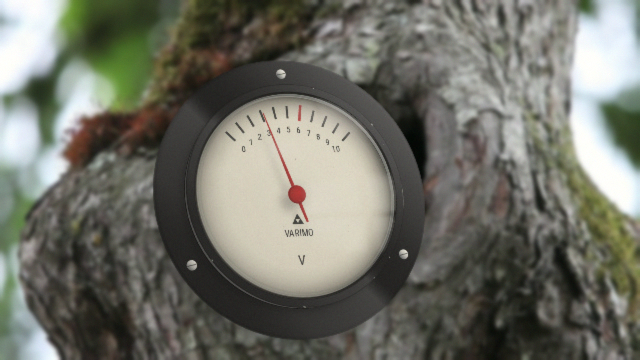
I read 3V
